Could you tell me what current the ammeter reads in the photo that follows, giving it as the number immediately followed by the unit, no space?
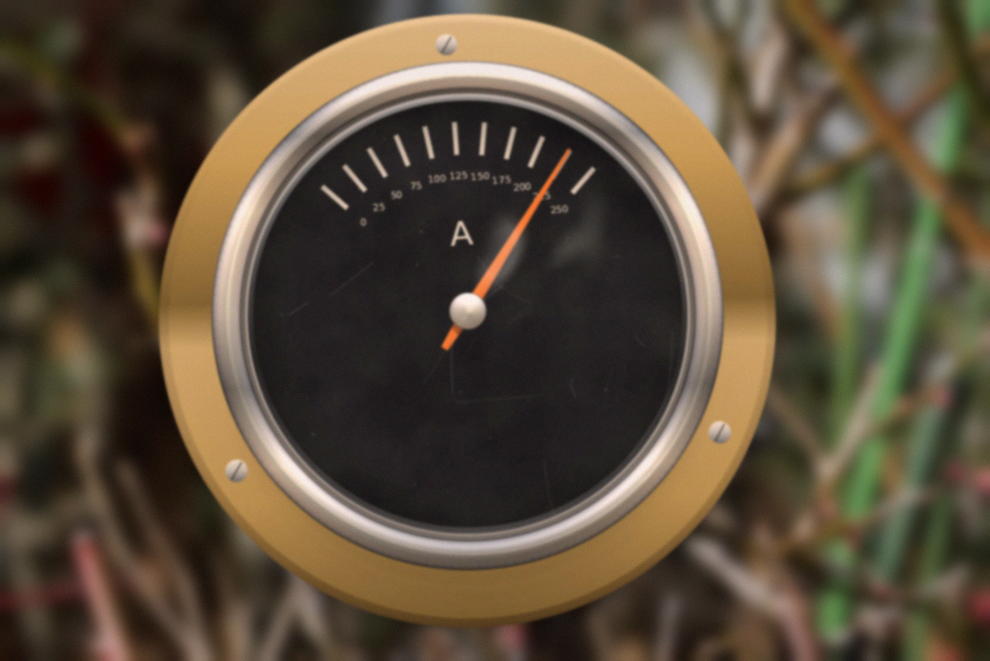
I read 225A
